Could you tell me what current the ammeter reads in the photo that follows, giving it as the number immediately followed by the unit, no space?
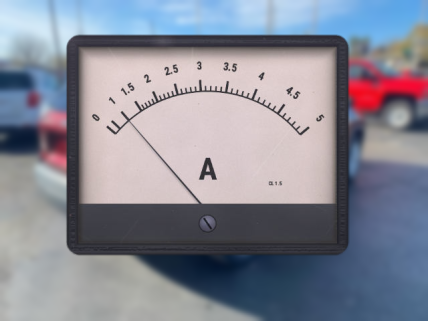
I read 1A
